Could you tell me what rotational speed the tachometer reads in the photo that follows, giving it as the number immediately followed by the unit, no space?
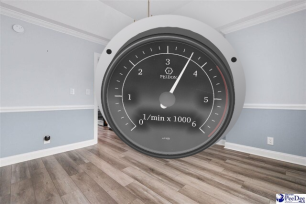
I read 3600rpm
